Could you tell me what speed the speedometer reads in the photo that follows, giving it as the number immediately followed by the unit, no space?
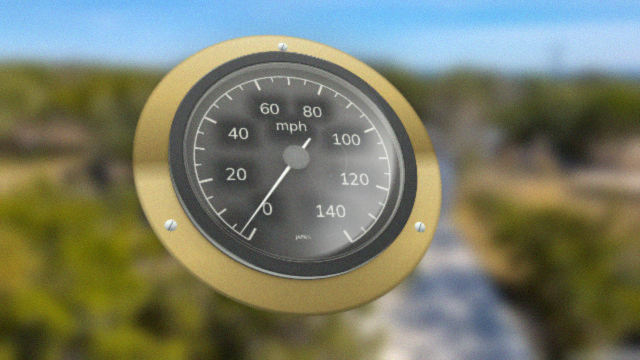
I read 2.5mph
